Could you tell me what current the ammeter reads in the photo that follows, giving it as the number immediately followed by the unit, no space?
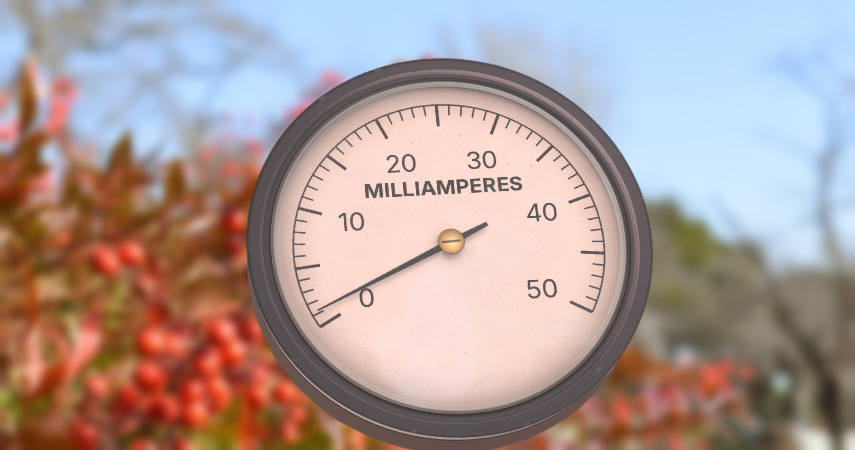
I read 1mA
